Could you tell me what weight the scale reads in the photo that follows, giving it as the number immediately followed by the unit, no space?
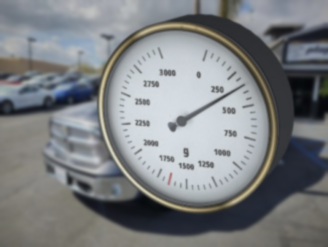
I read 350g
